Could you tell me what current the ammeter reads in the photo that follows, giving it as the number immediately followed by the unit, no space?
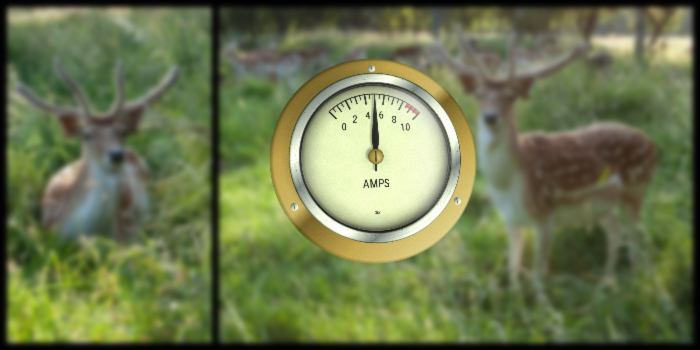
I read 5A
